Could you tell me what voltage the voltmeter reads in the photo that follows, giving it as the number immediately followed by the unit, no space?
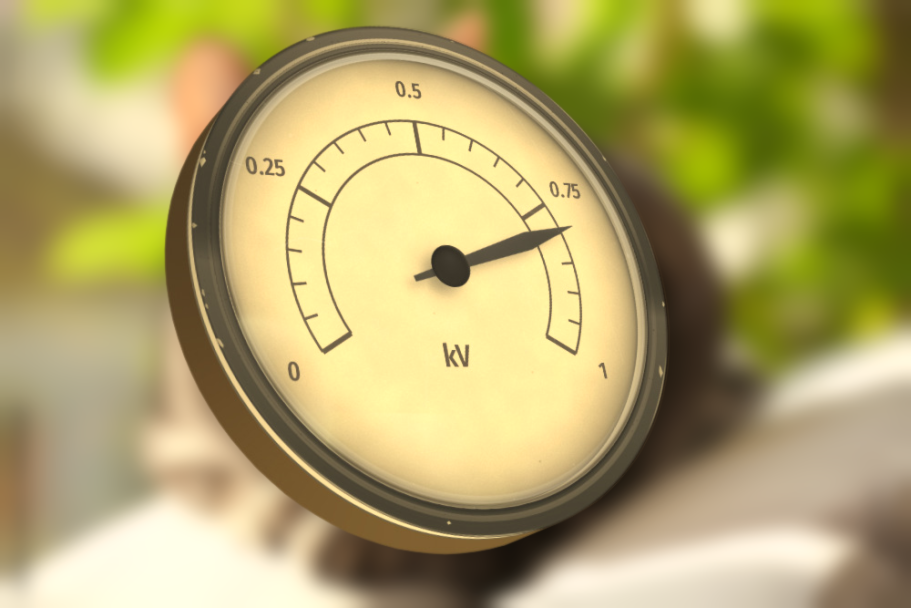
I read 0.8kV
